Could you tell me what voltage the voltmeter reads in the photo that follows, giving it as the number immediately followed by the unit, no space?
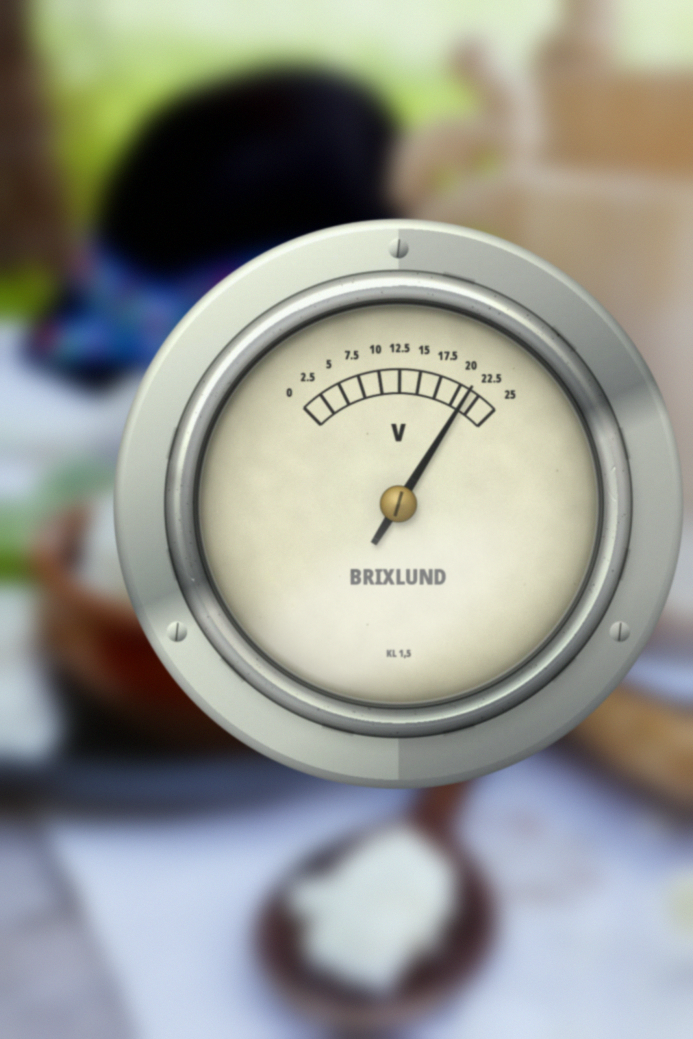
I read 21.25V
